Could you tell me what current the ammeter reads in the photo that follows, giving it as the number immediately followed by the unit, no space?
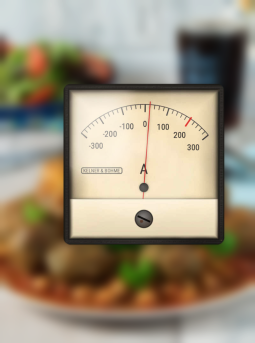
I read 20A
